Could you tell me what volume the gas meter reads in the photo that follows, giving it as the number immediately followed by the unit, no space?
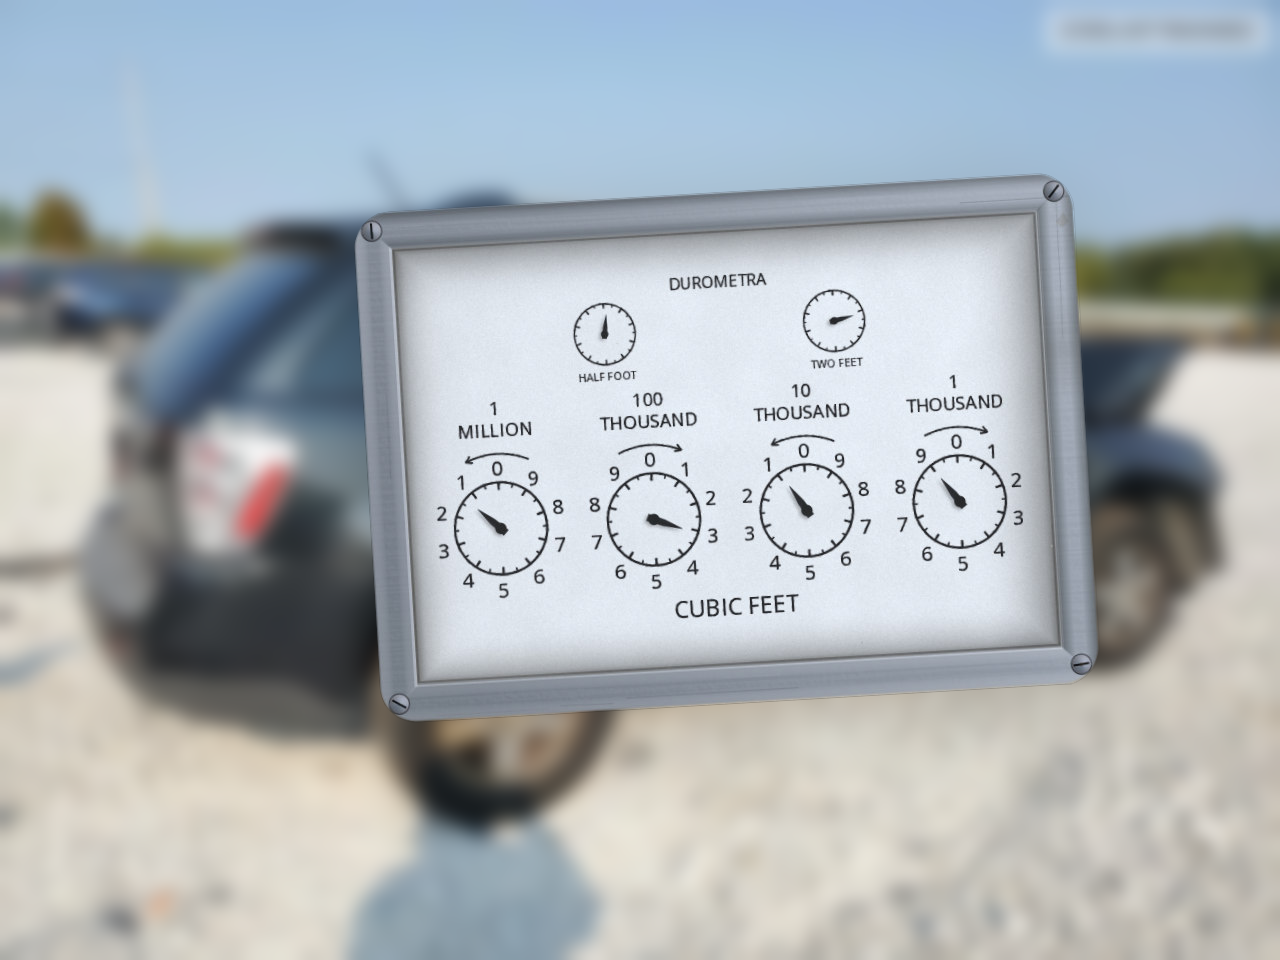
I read 130900ft³
